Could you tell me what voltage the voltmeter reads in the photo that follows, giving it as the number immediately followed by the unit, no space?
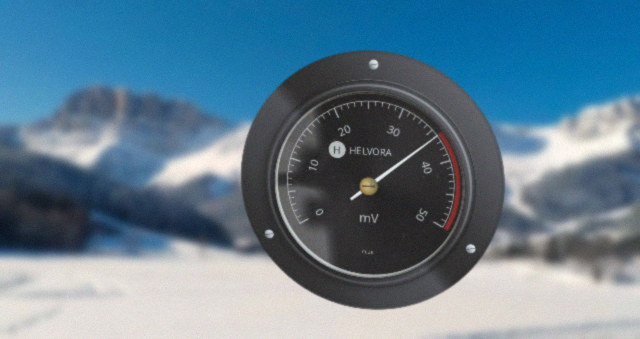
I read 36mV
